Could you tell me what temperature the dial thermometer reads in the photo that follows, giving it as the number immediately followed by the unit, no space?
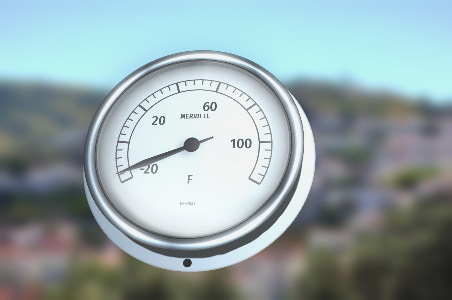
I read -16°F
